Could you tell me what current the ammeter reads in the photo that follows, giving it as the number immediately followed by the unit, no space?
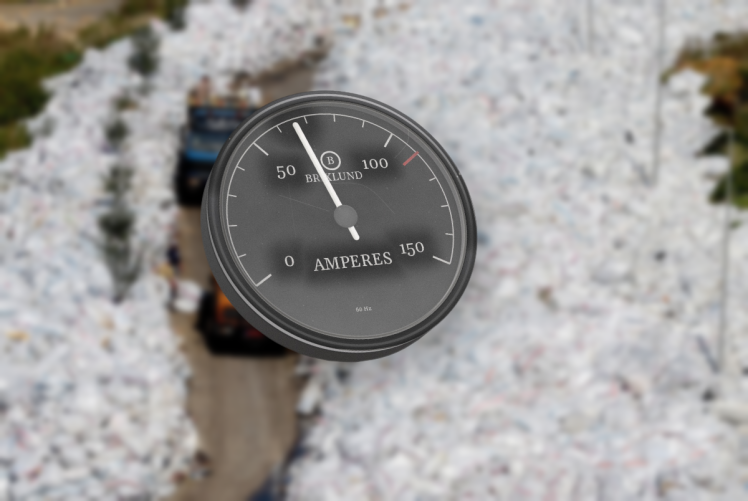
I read 65A
